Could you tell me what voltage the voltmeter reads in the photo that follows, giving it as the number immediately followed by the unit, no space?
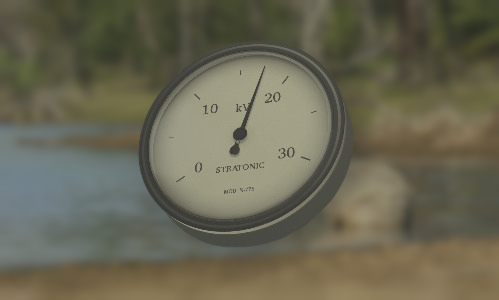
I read 17.5kV
